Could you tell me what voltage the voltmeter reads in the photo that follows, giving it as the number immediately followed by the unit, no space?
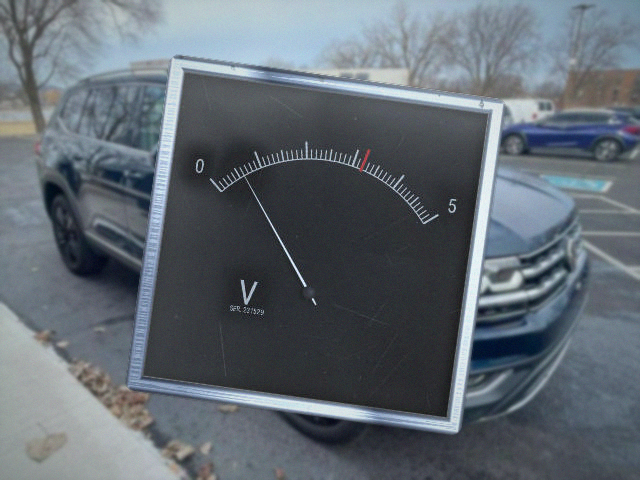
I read 0.6V
